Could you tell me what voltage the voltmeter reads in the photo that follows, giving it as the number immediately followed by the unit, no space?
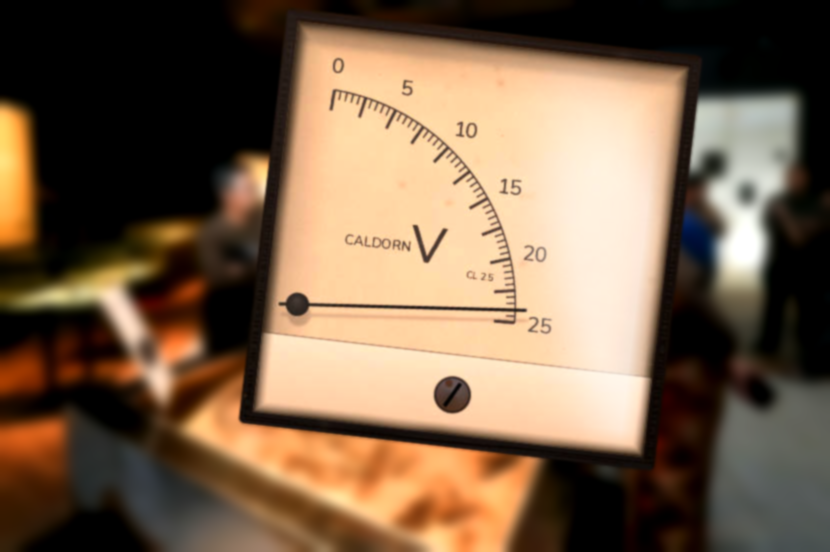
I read 24V
